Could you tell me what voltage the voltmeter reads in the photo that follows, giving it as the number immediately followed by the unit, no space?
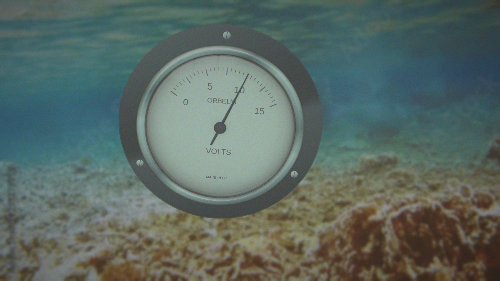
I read 10V
